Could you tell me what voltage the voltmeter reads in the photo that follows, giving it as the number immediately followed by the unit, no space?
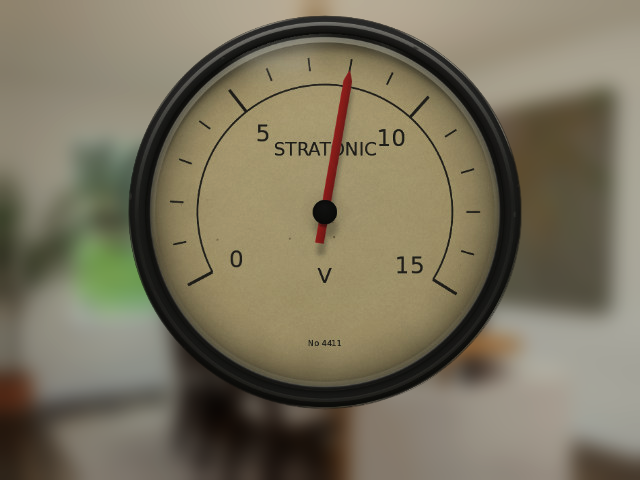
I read 8V
